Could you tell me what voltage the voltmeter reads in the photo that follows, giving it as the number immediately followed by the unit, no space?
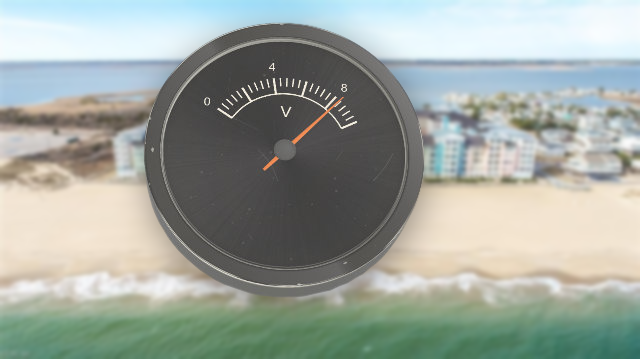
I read 8.4V
